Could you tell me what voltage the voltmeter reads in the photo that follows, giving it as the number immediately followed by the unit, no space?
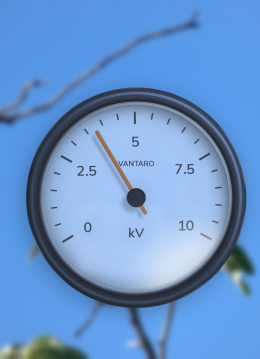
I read 3.75kV
